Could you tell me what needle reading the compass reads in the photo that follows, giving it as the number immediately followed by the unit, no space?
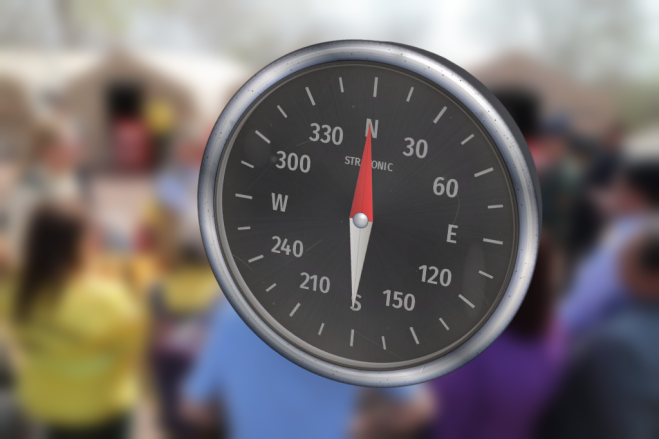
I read 0°
